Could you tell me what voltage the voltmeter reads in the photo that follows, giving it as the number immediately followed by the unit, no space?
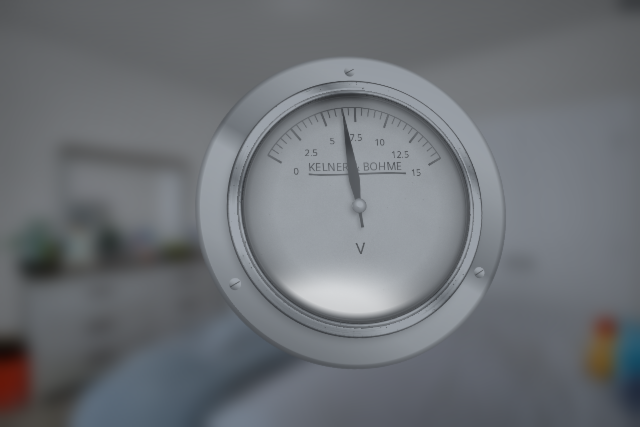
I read 6.5V
